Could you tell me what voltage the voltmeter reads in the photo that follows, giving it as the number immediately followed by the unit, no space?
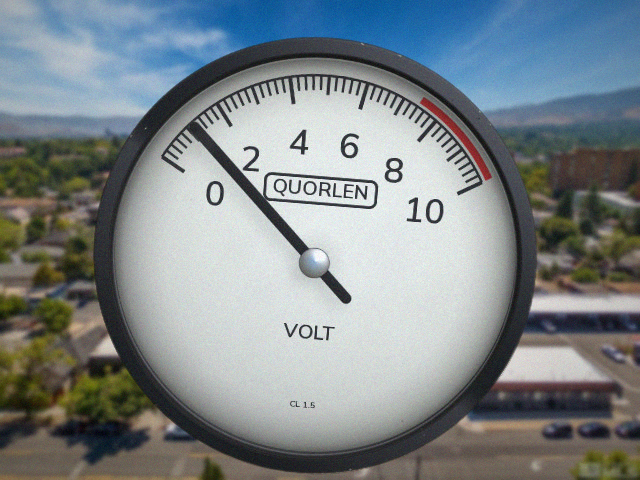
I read 1.2V
